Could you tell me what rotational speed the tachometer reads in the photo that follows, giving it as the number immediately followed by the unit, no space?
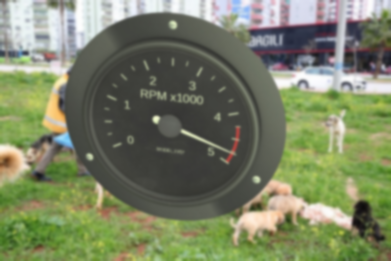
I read 4750rpm
